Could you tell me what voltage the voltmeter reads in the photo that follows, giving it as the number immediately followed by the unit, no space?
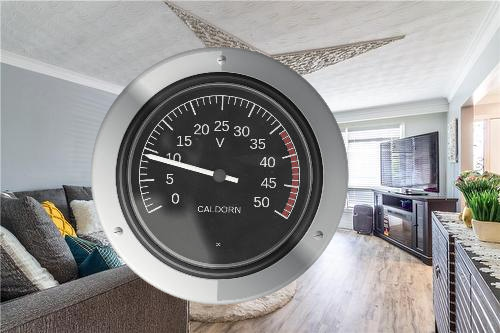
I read 9V
